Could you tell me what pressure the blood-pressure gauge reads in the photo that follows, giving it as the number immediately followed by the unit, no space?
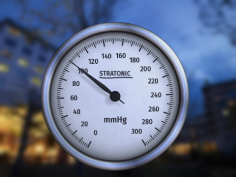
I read 100mmHg
